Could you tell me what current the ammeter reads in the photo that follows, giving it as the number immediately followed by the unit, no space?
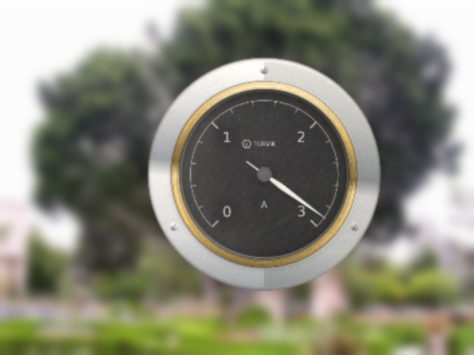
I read 2.9A
